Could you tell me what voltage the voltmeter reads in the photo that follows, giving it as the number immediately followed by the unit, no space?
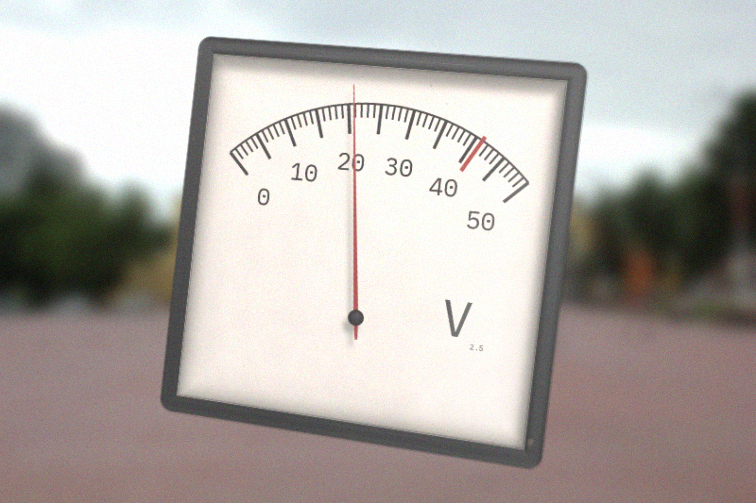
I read 21V
